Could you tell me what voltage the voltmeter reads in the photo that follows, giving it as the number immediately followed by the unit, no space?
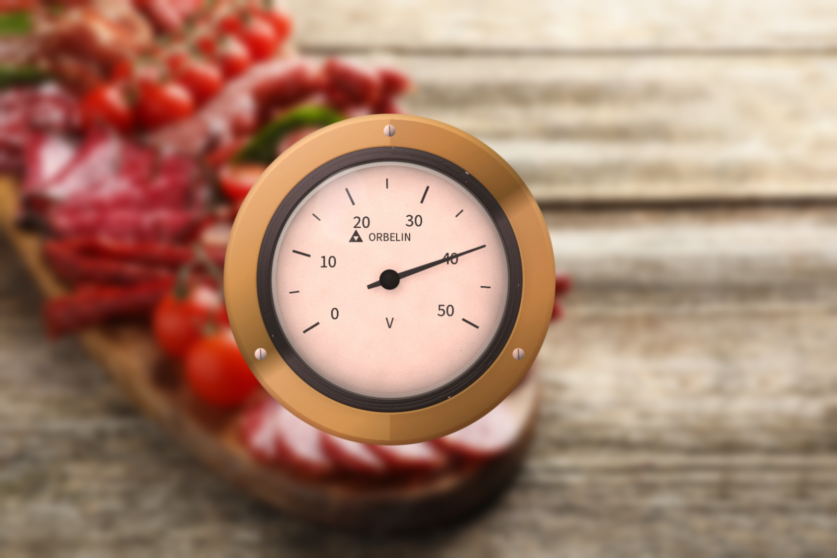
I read 40V
